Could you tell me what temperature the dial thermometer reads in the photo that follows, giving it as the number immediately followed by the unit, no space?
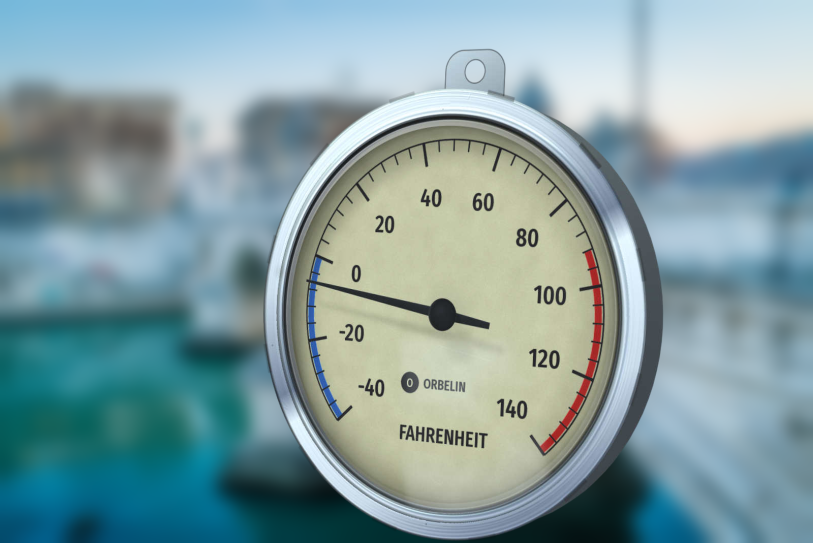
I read -6°F
